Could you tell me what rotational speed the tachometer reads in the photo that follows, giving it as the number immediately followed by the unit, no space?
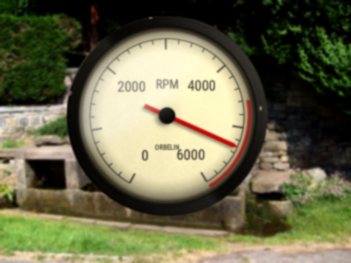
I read 5300rpm
